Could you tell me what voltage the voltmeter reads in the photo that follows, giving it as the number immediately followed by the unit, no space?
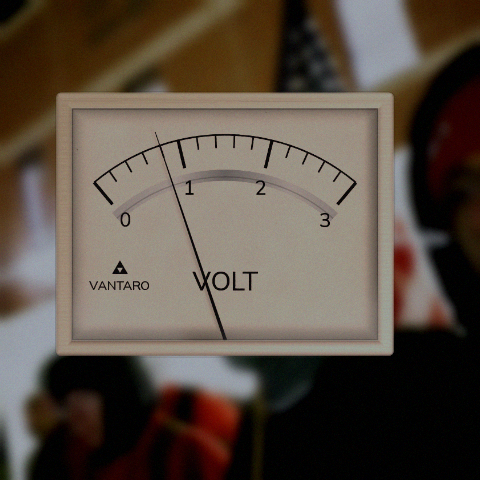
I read 0.8V
